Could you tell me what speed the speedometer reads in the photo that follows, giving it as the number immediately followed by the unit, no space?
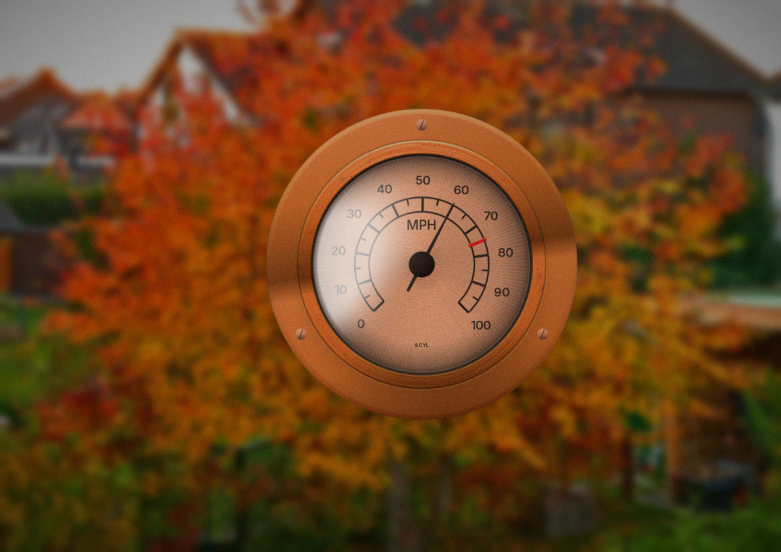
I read 60mph
